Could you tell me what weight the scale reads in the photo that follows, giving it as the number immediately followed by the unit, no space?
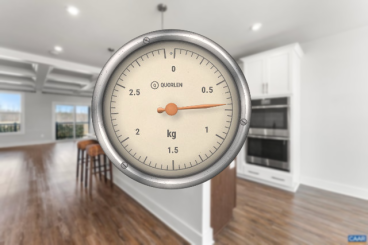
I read 0.7kg
